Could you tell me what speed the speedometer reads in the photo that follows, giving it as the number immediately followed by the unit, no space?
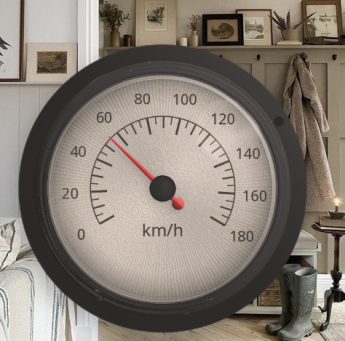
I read 55km/h
